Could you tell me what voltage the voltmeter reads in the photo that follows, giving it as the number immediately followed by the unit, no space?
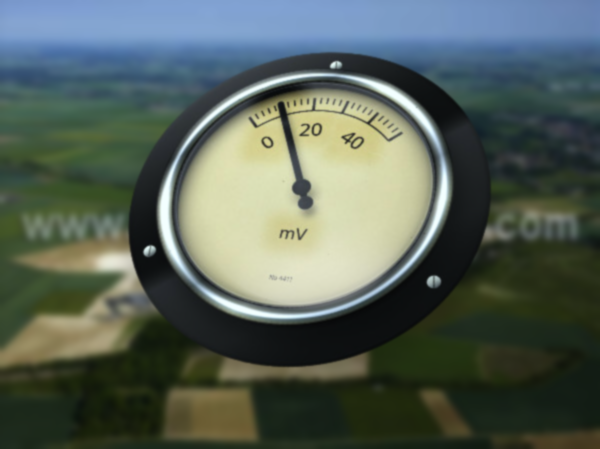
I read 10mV
